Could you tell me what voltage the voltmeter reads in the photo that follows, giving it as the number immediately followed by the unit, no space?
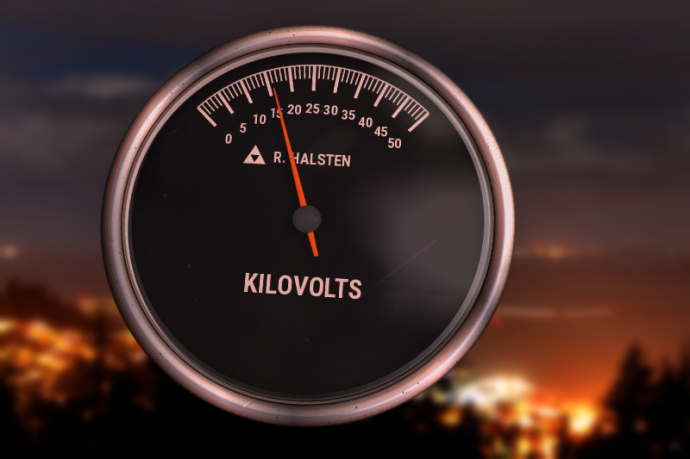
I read 16kV
